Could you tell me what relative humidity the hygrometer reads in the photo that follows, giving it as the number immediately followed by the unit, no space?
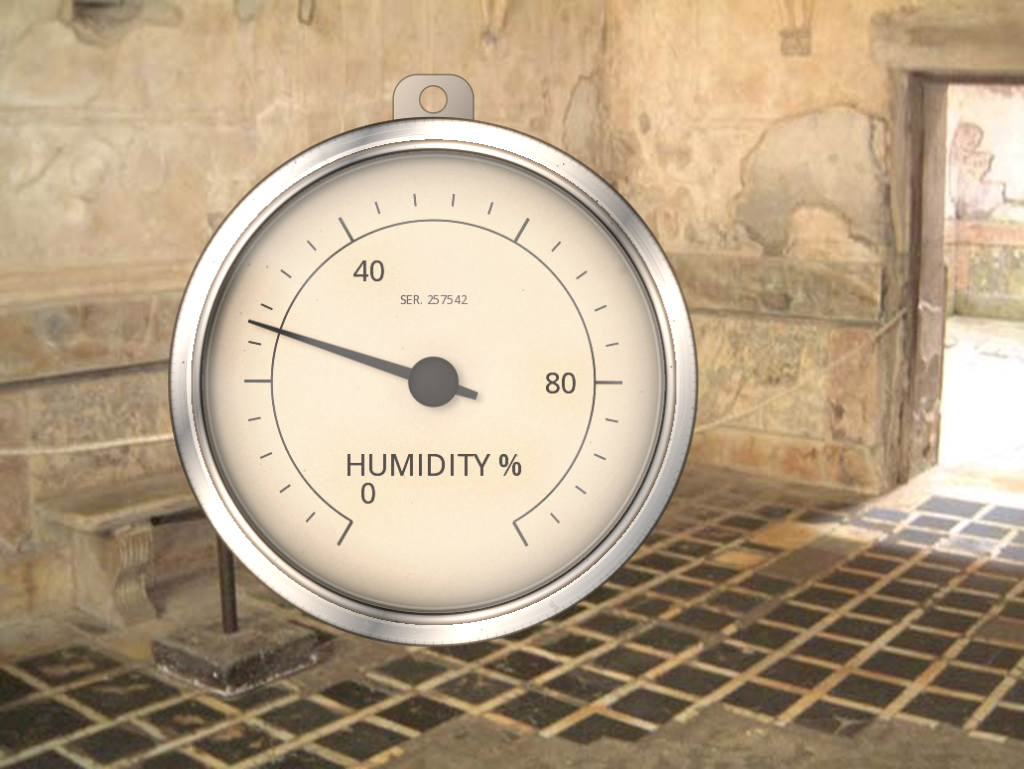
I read 26%
